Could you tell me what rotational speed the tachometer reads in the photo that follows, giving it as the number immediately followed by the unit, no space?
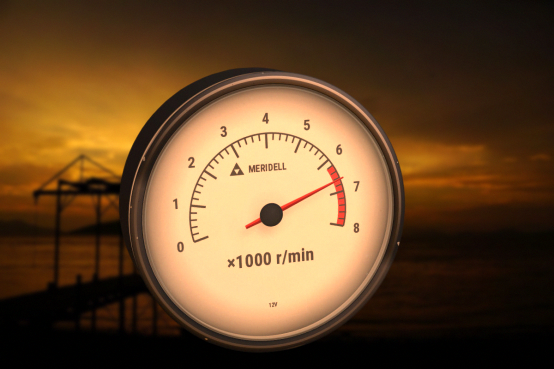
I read 6600rpm
